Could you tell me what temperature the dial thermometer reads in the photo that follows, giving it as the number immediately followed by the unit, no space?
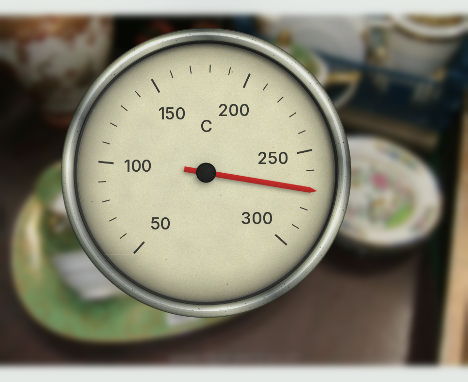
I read 270°C
